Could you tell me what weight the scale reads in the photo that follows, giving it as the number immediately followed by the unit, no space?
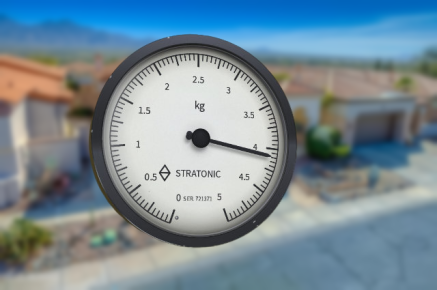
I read 4.1kg
